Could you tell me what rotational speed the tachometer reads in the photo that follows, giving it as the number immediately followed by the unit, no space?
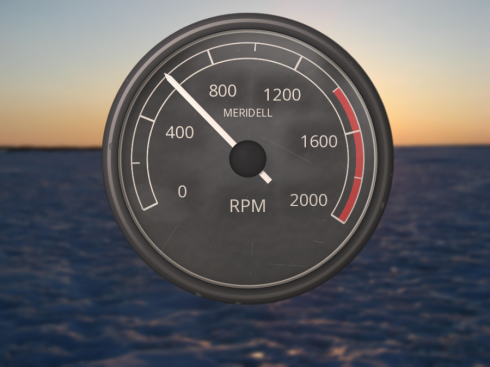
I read 600rpm
